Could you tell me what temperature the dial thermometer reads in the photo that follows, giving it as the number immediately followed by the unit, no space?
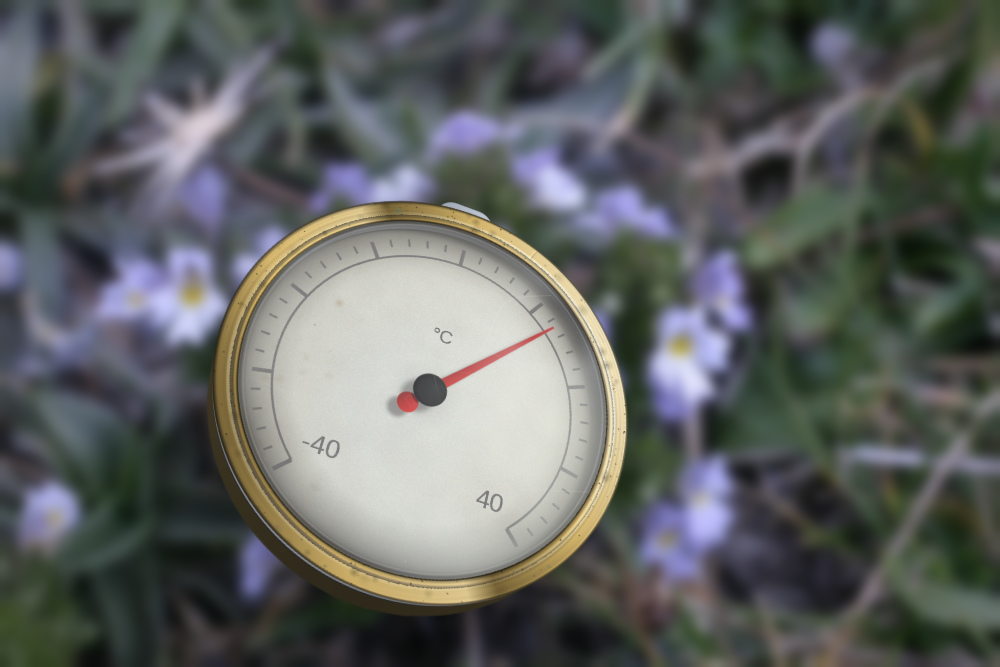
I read 13°C
